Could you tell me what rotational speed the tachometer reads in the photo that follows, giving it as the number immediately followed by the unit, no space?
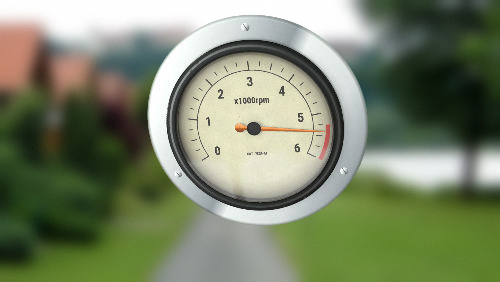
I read 5375rpm
